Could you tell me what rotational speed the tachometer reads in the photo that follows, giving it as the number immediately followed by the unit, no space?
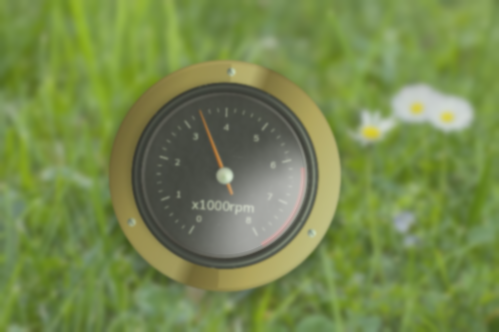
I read 3400rpm
